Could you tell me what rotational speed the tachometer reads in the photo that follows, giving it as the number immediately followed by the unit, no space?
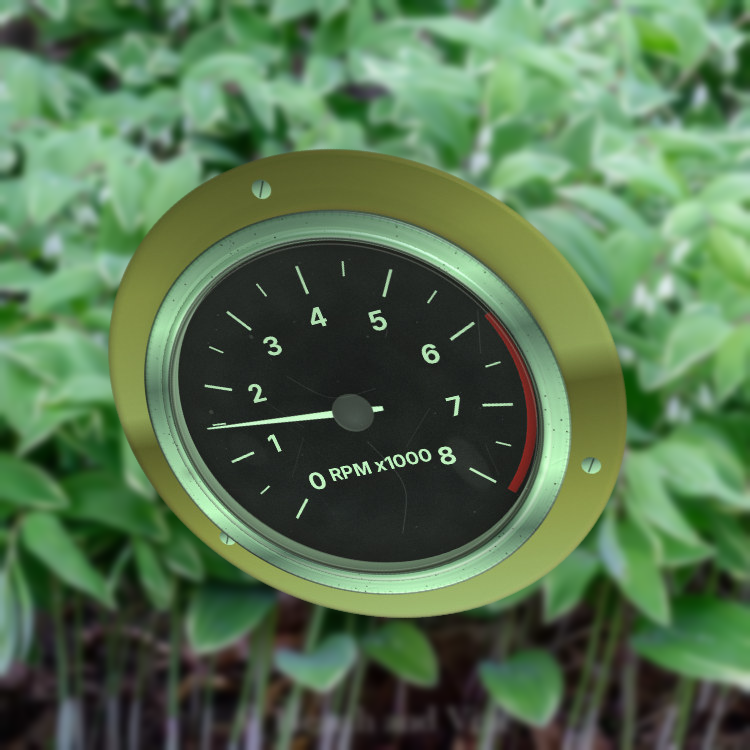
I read 1500rpm
